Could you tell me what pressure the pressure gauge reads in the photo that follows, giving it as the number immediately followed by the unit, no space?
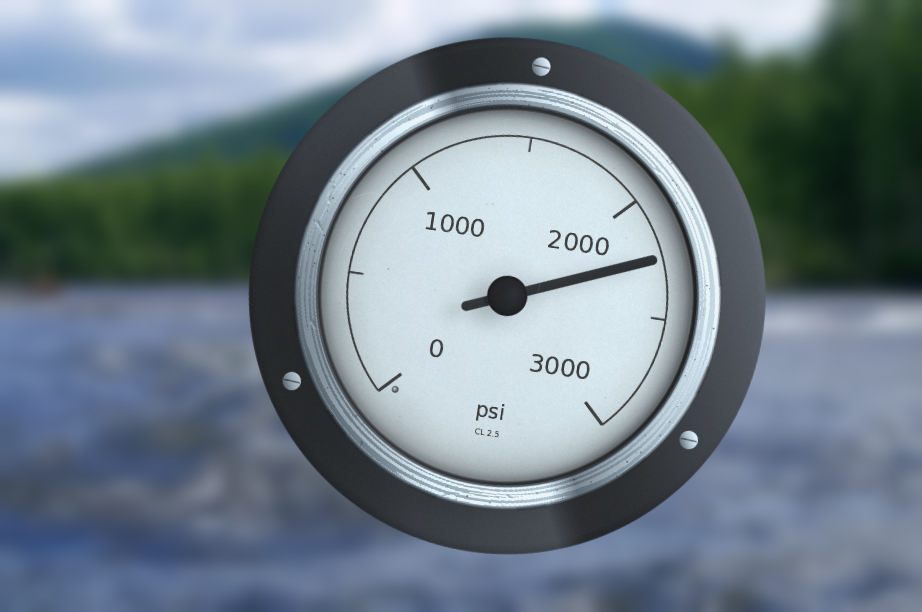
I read 2250psi
